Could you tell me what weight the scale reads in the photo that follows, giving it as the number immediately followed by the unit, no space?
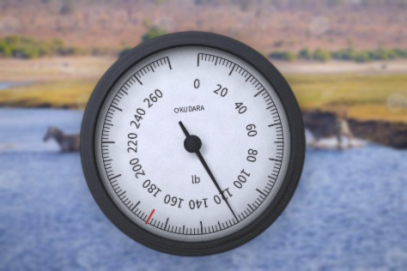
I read 120lb
